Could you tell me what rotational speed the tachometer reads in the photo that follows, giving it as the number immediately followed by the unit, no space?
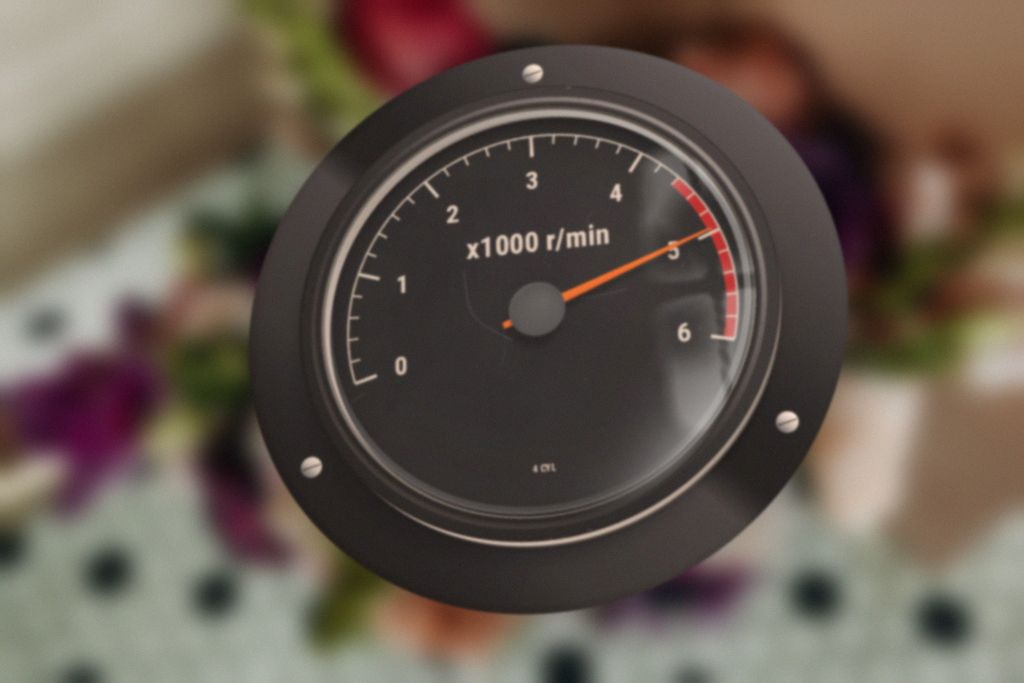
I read 5000rpm
